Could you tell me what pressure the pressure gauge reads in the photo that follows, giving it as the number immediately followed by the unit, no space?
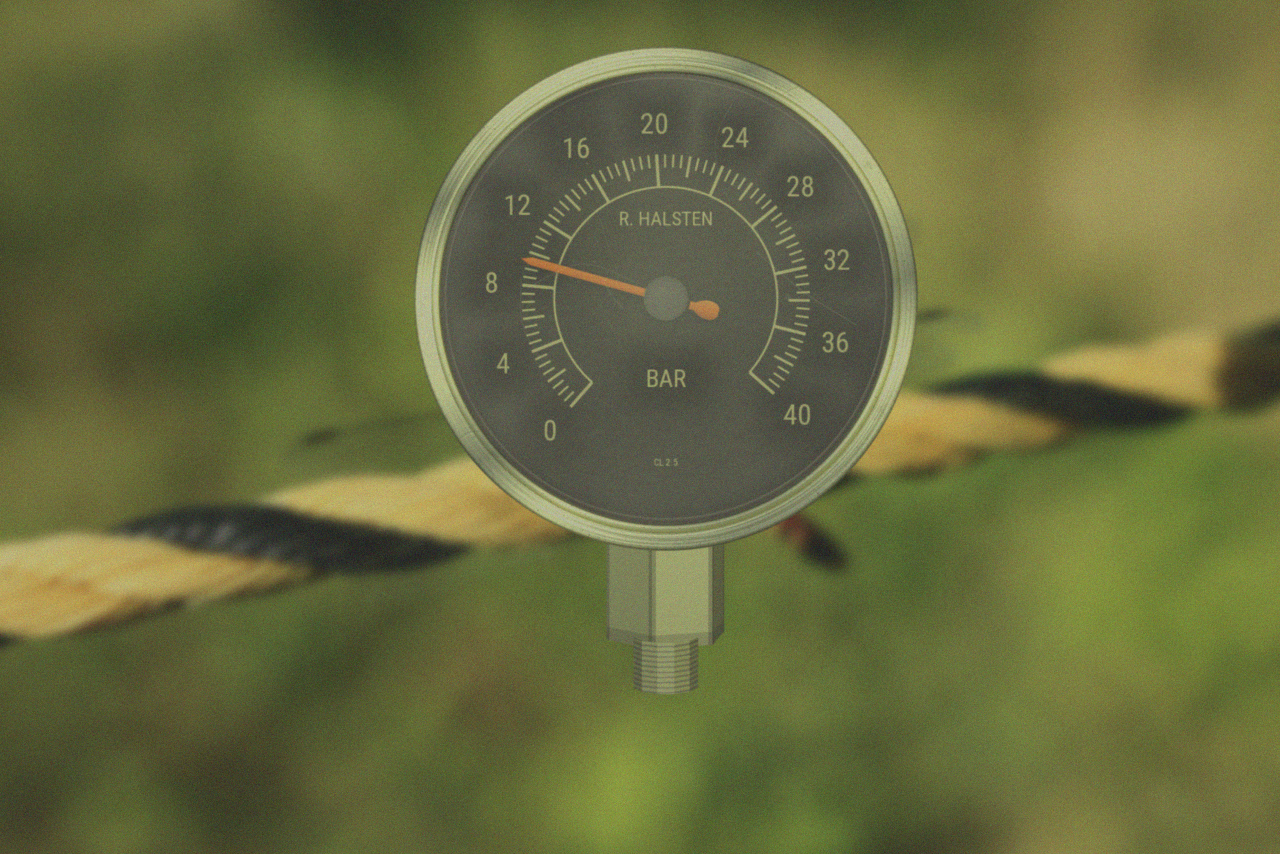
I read 9.5bar
